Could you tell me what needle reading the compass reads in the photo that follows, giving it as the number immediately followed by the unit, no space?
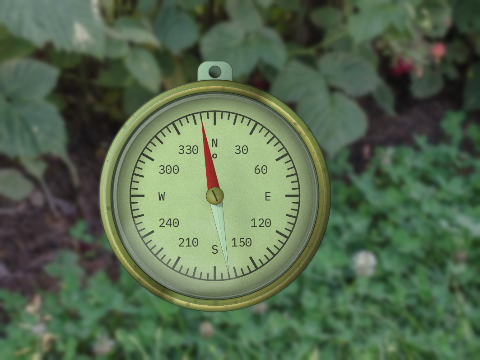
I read 350°
